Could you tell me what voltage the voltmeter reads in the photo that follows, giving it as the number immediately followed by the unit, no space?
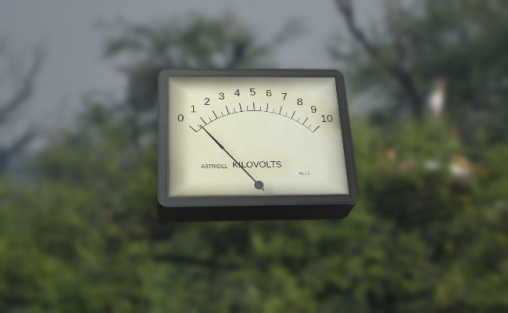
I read 0.5kV
